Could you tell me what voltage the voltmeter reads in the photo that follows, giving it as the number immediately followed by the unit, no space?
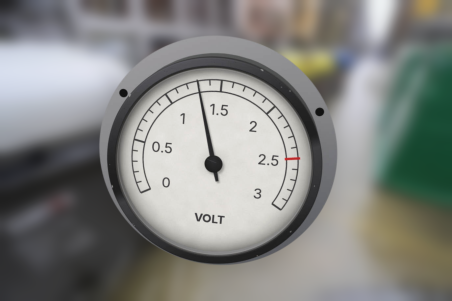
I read 1.3V
